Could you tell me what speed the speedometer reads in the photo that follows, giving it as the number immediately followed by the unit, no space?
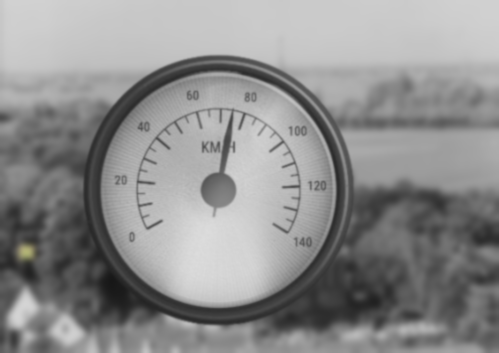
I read 75km/h
